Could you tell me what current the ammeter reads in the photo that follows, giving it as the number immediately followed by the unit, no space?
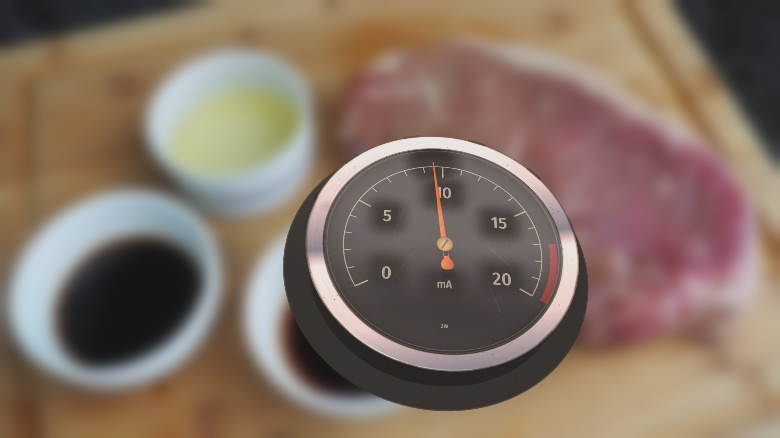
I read 9.5mA
